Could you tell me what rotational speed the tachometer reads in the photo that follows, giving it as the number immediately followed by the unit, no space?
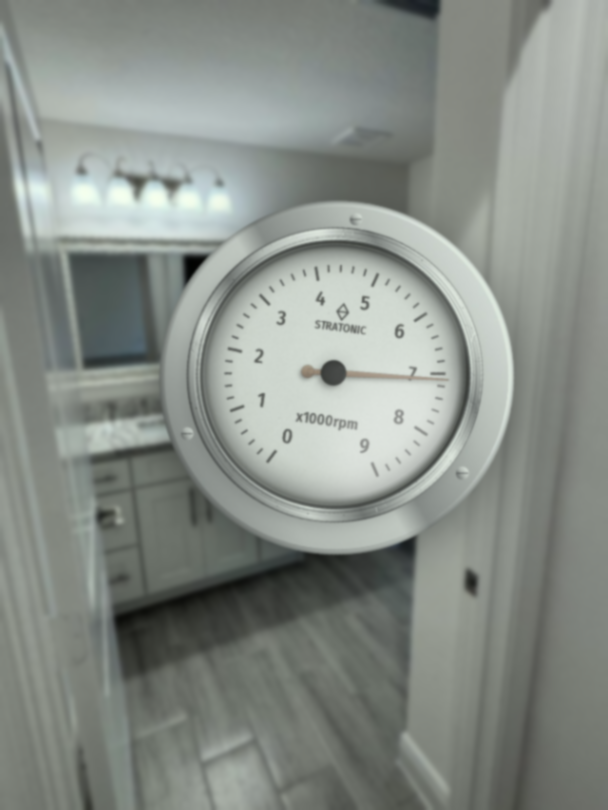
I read 7100rpm
